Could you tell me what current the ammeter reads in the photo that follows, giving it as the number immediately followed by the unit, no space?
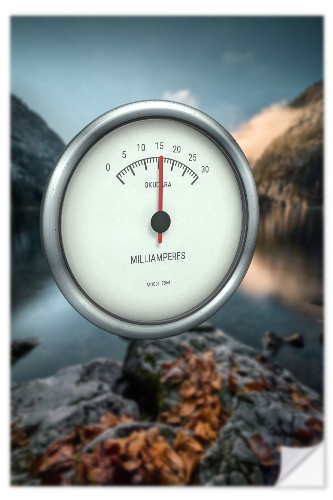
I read 15mA
